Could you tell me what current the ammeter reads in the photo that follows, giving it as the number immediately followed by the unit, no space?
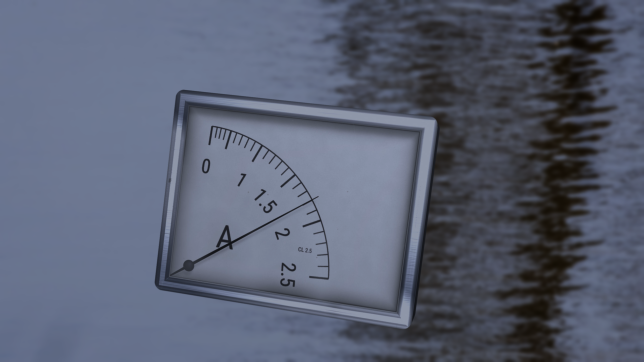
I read 1.8A
